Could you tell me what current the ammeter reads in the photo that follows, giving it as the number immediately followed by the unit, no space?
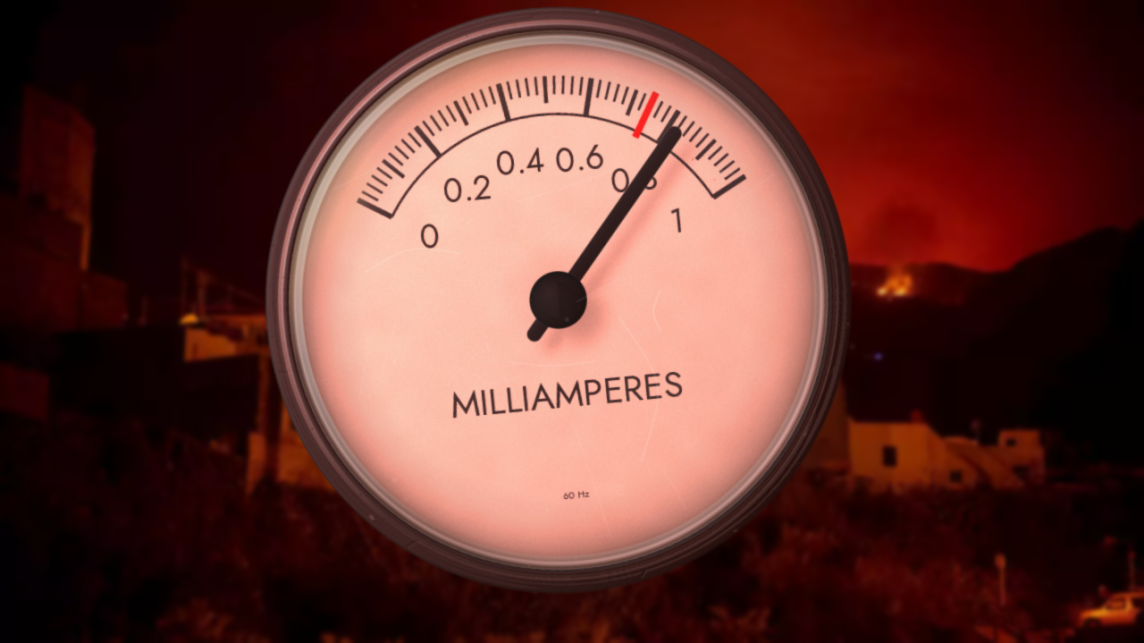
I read 0.82mA
